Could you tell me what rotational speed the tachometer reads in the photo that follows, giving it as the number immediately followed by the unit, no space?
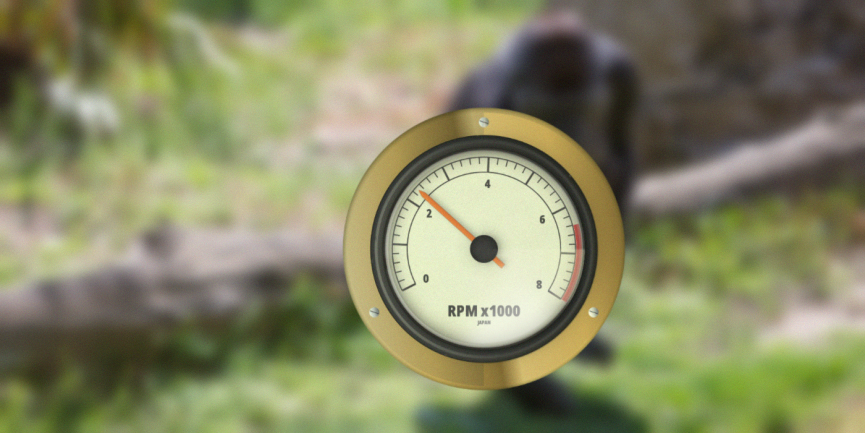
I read 2300rpm
